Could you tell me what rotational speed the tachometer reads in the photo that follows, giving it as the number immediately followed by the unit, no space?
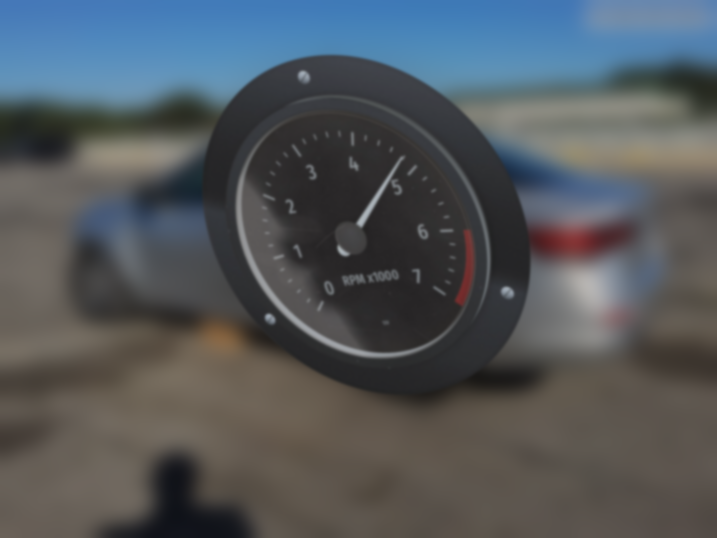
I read 4800rpm
